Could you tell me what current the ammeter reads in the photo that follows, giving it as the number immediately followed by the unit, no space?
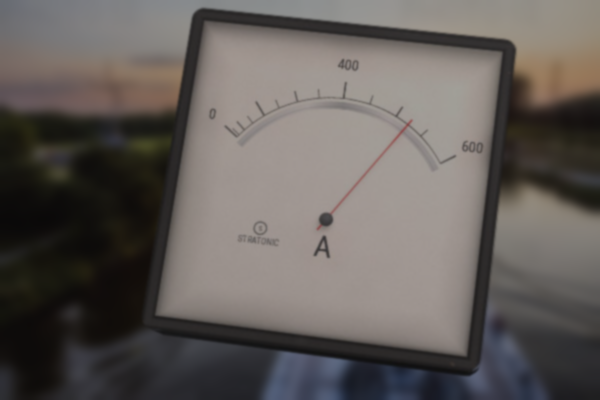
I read 525A
